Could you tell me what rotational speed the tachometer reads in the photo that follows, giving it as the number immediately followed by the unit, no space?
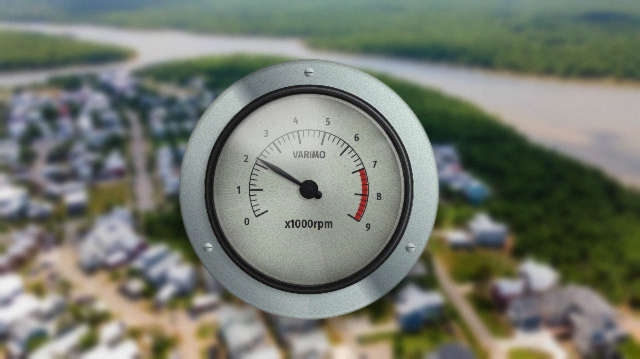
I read 2200rpm
